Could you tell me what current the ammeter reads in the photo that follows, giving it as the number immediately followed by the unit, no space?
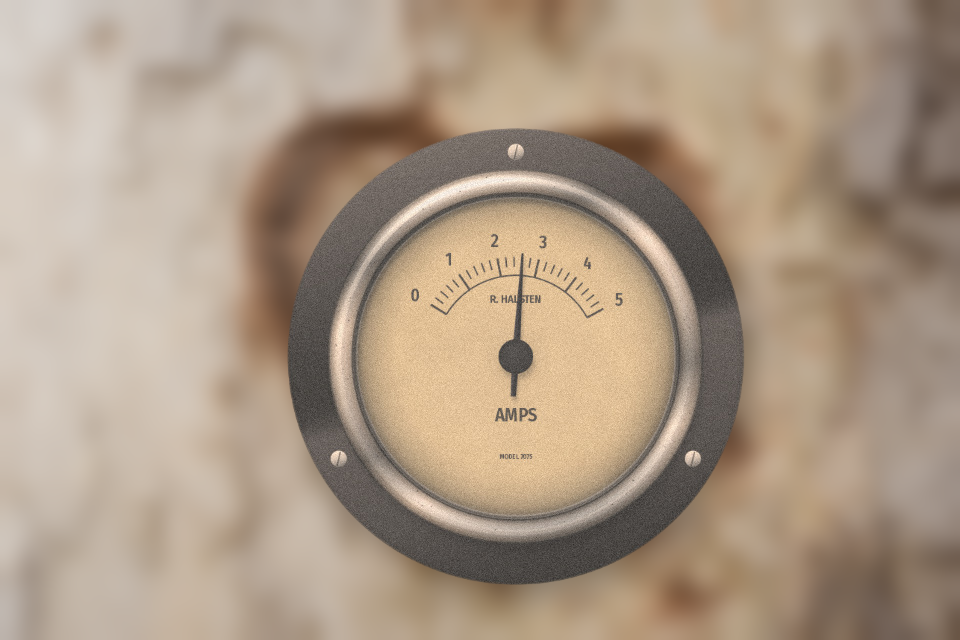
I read 2.6A
